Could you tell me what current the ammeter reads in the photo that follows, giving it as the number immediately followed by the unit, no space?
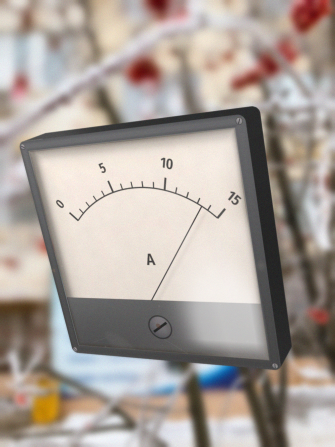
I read 13.5A
